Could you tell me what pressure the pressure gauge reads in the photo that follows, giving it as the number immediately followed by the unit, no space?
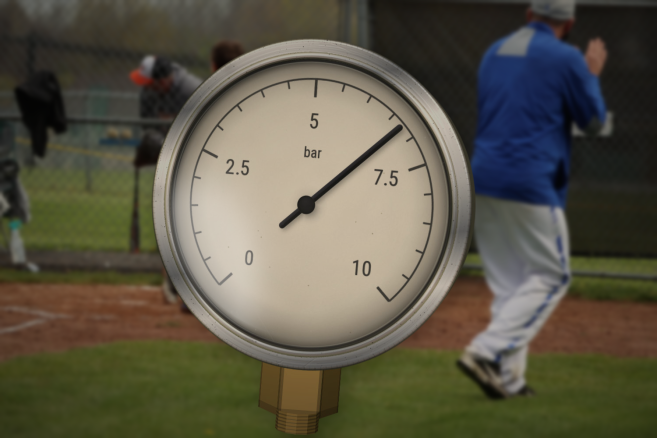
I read 6.75bar
